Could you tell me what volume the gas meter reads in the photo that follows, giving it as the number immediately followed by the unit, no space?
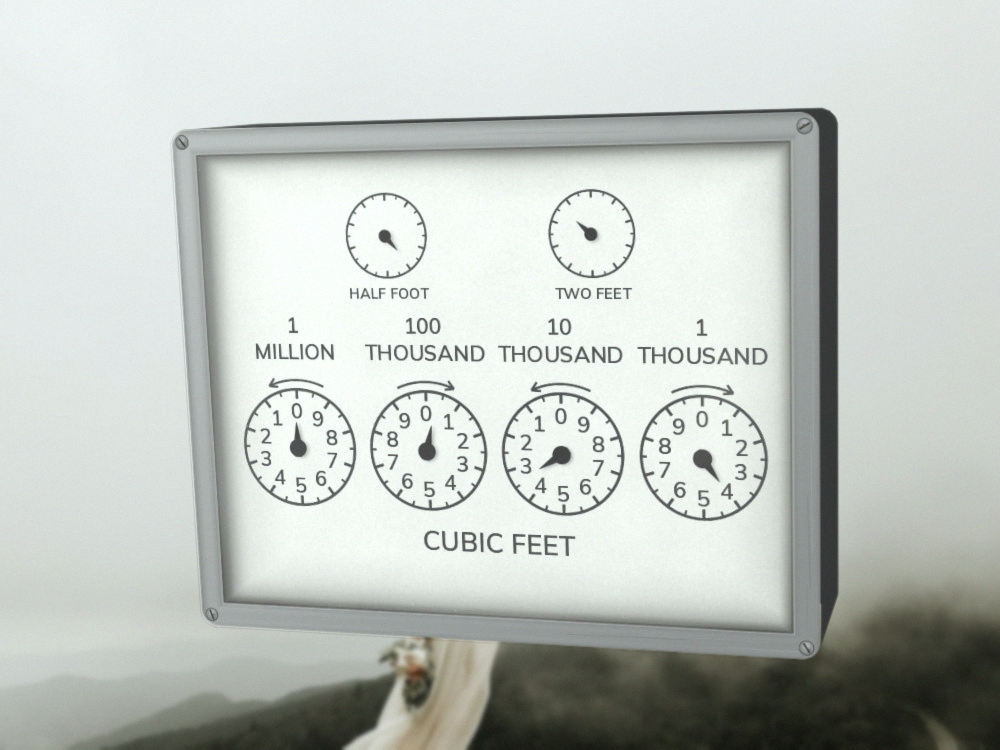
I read 3400ft³
